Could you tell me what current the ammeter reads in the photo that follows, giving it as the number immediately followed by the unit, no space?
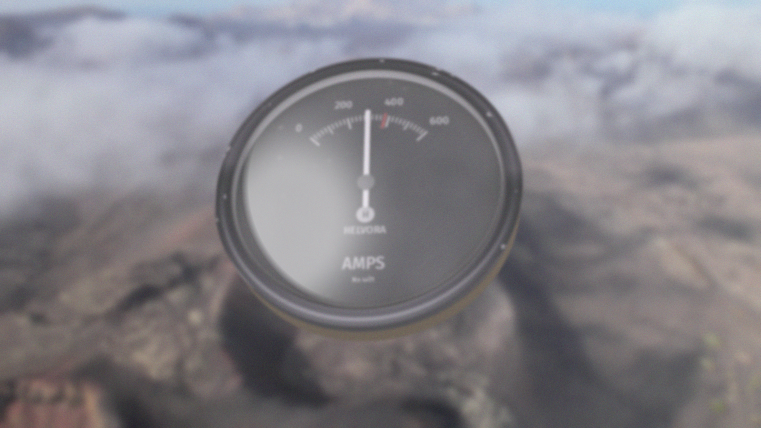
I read 300A
